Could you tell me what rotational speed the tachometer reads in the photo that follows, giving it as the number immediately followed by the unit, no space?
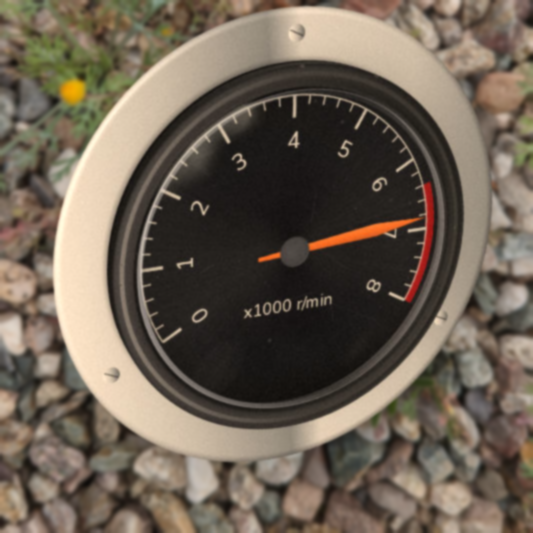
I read 6800rpm
